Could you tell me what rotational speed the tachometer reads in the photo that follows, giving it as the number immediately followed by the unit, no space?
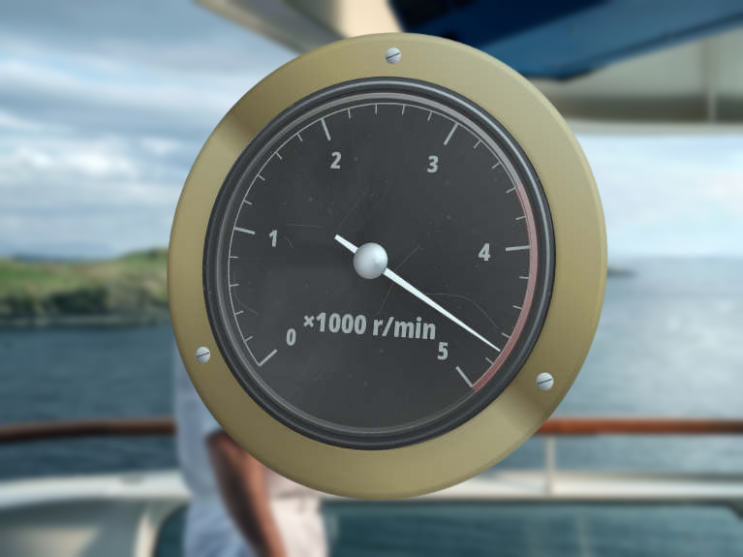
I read 4700rpm
